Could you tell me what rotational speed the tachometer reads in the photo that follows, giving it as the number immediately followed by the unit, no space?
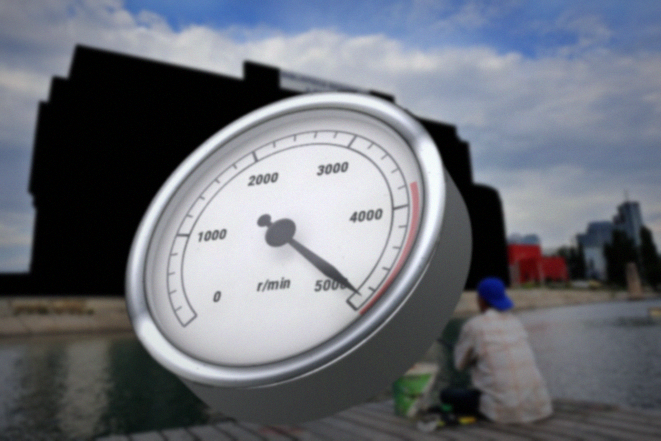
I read 4900rpm
